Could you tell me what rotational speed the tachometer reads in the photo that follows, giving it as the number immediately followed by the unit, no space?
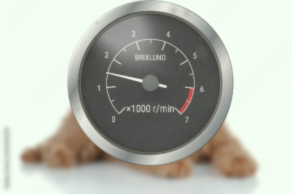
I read 1500rpm
